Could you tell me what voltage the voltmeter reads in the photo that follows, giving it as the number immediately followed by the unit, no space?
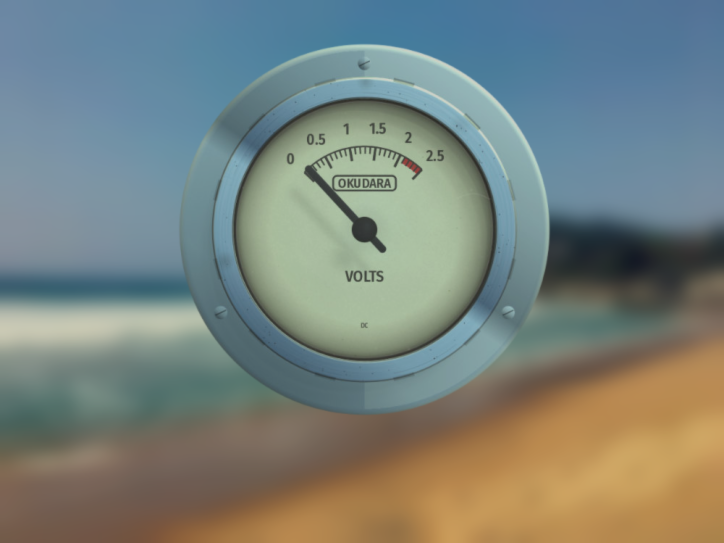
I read 0.1V
